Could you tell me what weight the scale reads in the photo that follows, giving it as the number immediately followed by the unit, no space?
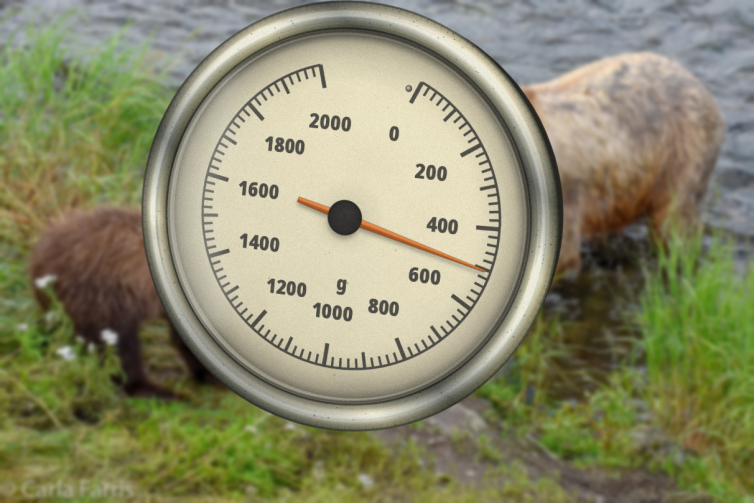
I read 500g
